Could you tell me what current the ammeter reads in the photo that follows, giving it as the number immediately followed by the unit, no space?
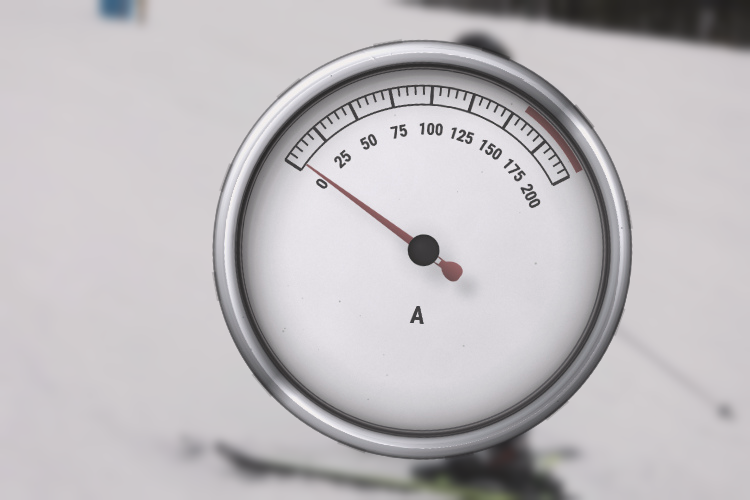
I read 5A
